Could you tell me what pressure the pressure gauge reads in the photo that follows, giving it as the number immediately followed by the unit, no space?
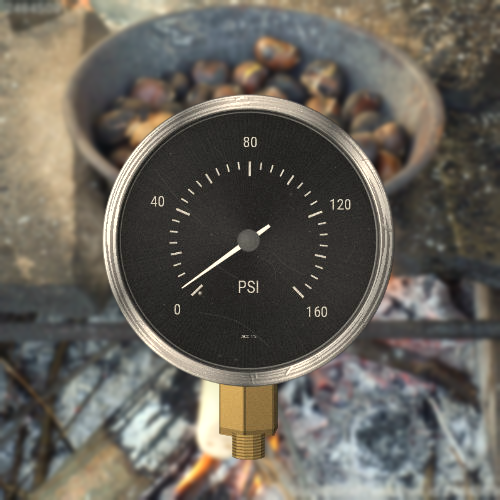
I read 5psi
